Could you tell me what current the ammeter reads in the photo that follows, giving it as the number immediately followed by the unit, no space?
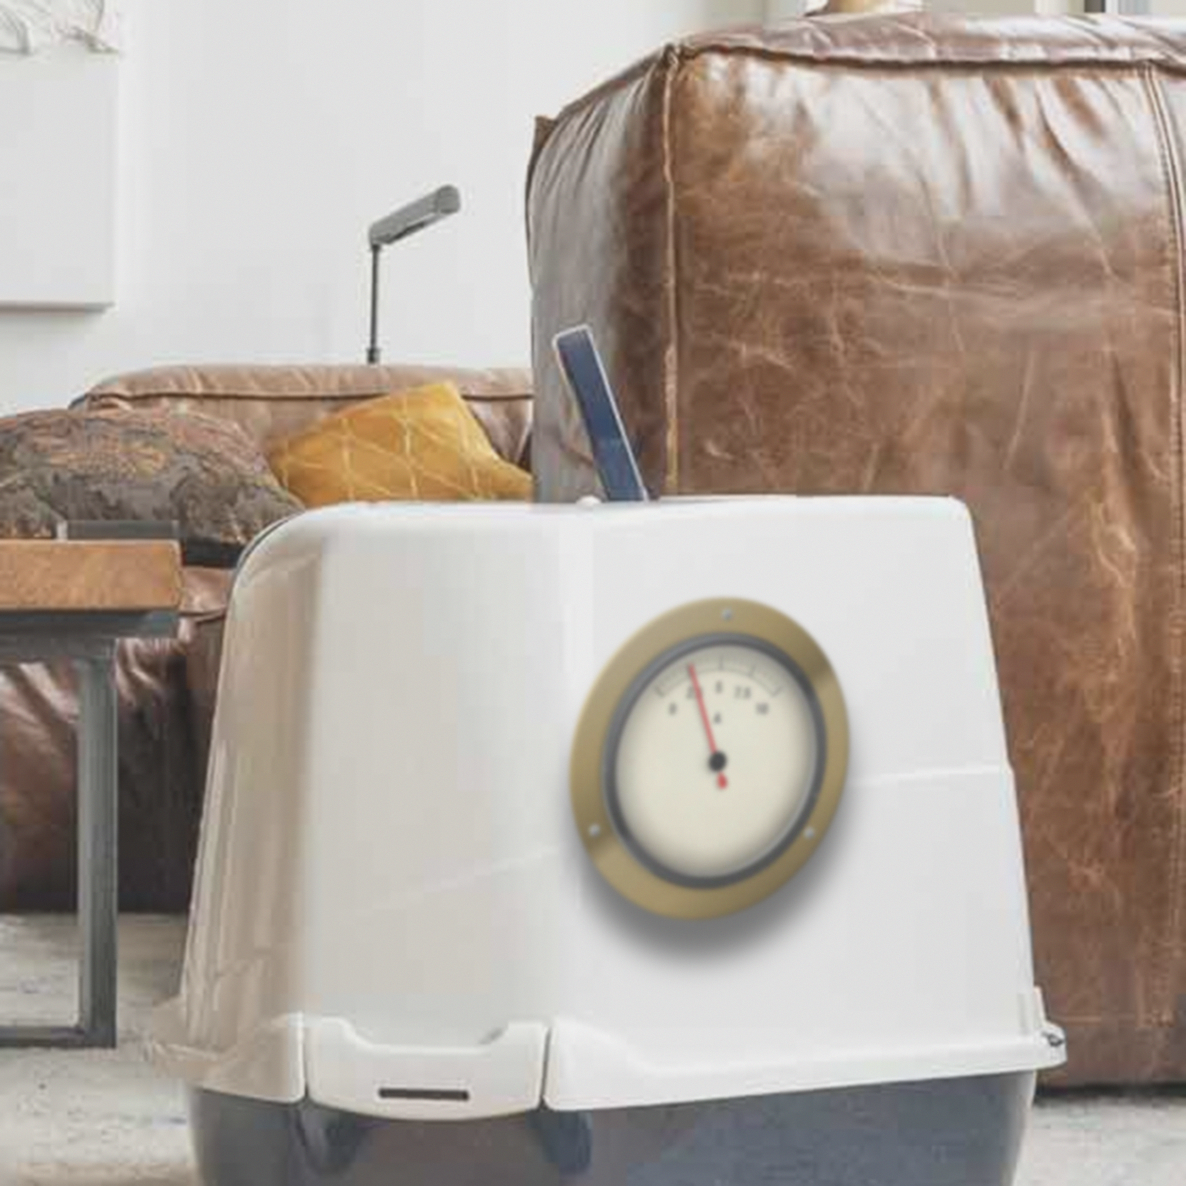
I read 2.5A
